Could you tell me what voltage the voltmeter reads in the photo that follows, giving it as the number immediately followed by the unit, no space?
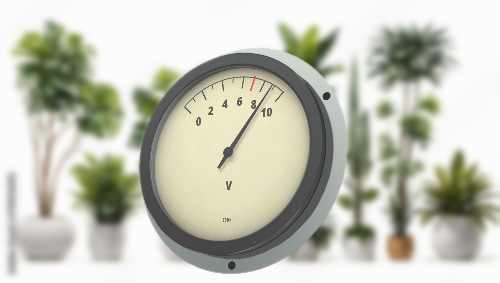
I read 9V
